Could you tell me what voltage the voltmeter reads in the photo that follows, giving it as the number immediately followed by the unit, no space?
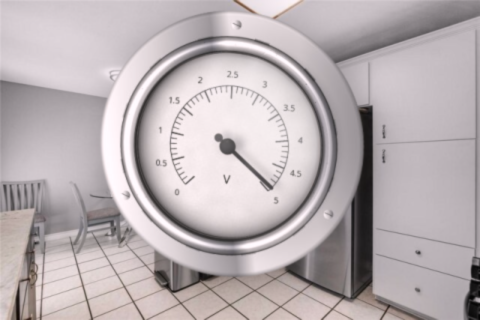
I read 4.9V
